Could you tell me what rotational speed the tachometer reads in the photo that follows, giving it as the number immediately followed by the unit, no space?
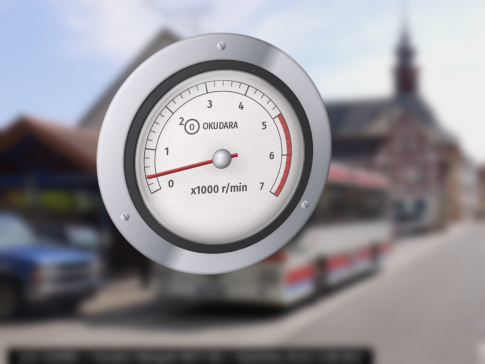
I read 400rpm
